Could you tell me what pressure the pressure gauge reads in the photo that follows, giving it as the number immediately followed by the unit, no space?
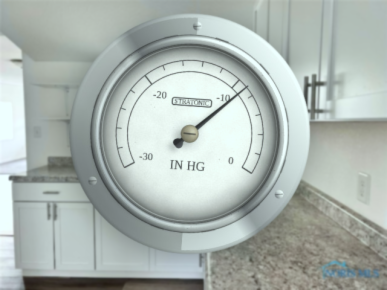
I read -9inHg
